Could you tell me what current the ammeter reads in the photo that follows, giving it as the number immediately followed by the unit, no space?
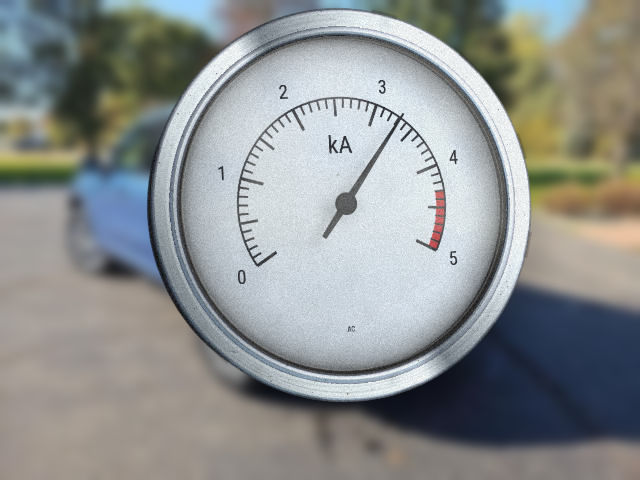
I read 3.3kA
